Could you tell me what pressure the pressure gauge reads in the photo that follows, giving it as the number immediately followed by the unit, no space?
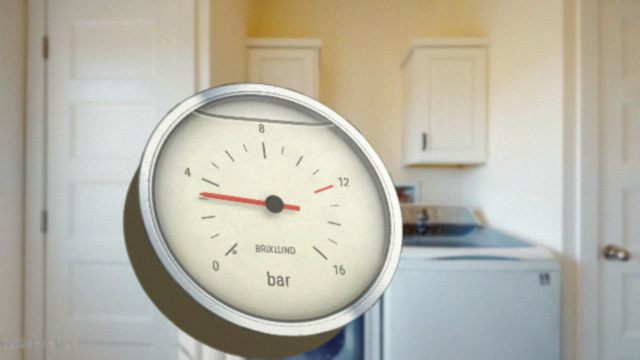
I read 3bar
